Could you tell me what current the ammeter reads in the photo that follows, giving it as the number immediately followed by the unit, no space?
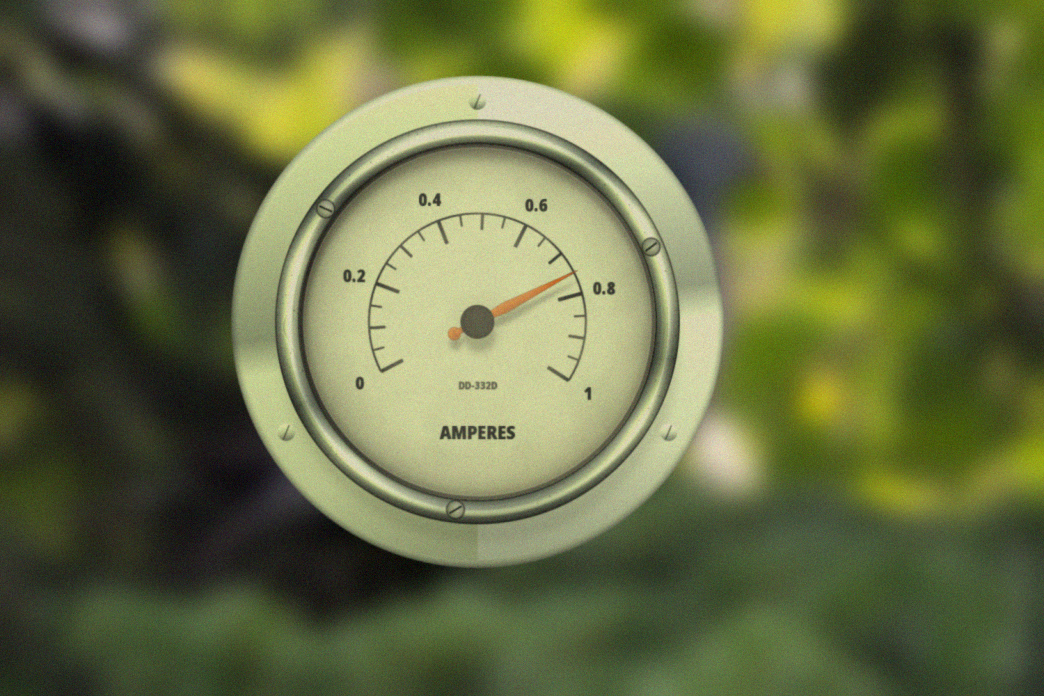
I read 0.75A
